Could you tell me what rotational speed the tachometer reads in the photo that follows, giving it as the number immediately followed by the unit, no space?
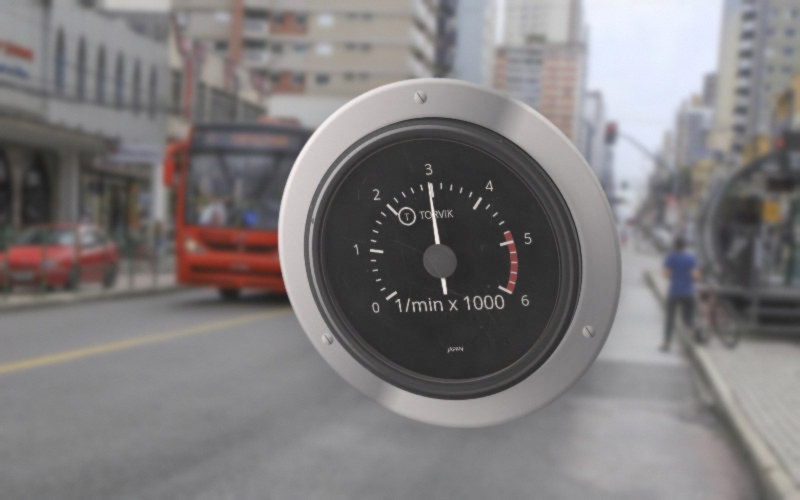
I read 3000rpm
